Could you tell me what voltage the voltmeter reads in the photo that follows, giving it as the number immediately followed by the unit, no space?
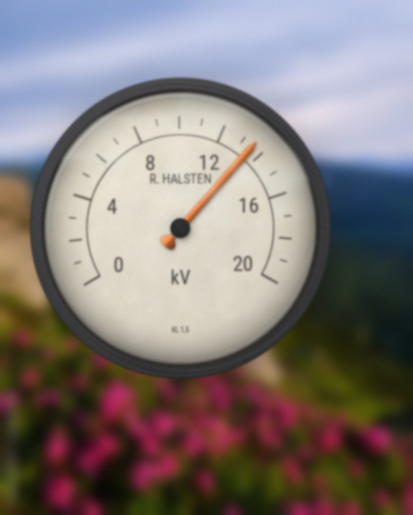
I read 13.5kV
